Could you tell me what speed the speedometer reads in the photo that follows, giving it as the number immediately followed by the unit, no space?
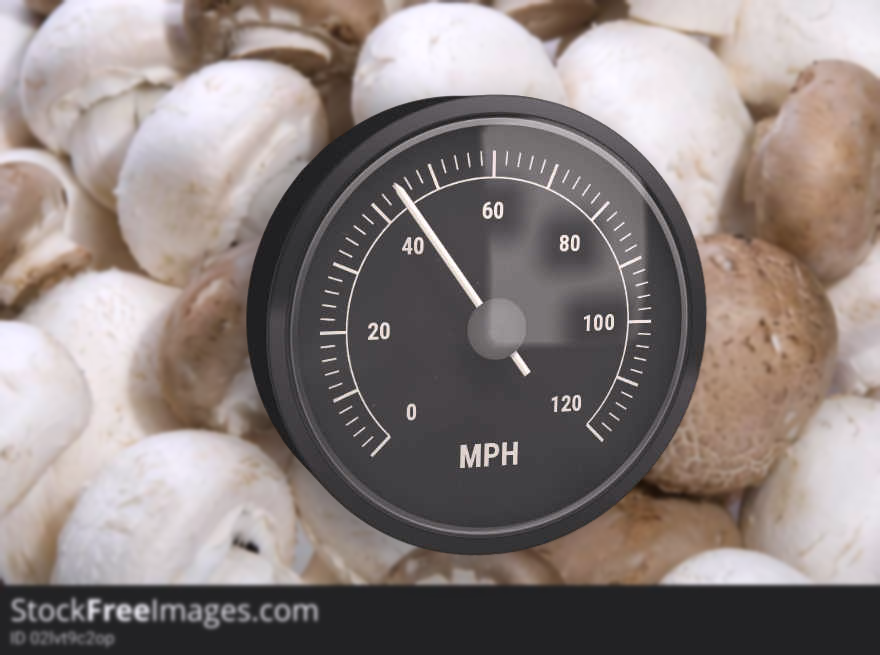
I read 44mph
